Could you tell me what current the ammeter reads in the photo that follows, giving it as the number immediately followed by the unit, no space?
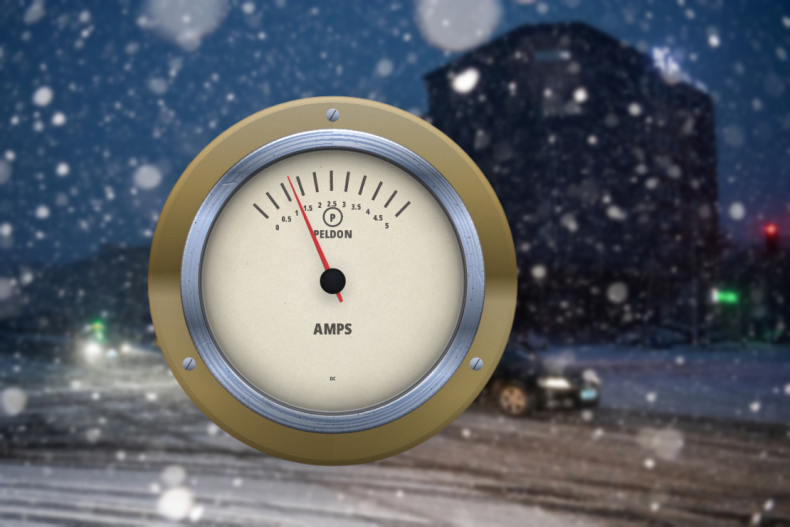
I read 1.25A
